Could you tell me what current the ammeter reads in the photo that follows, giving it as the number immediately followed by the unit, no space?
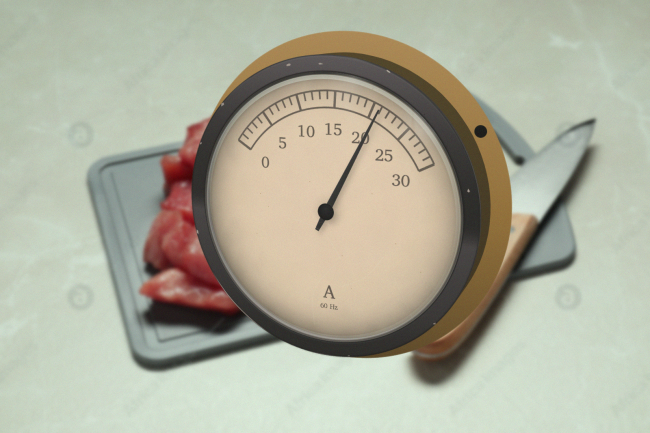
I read 21A
